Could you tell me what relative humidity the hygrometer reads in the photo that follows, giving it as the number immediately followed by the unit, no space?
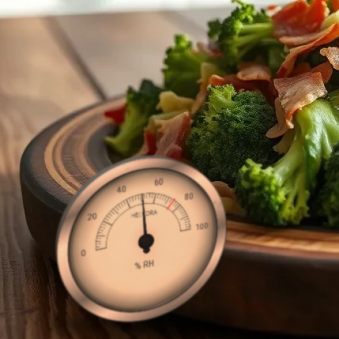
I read 50%
